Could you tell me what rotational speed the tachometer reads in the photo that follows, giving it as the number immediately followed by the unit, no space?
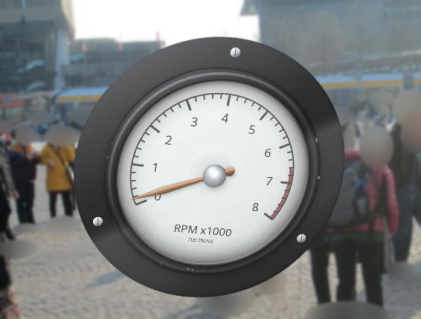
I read 200rpm
